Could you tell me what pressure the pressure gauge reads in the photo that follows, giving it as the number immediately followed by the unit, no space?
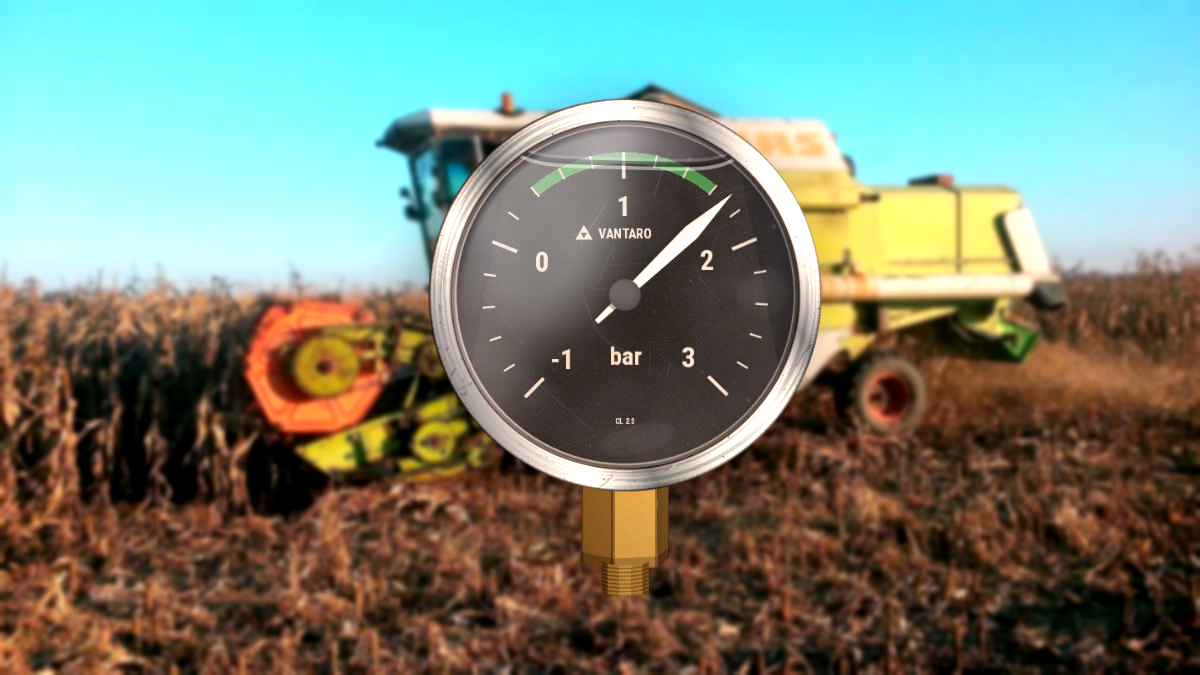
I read 1.7bar
